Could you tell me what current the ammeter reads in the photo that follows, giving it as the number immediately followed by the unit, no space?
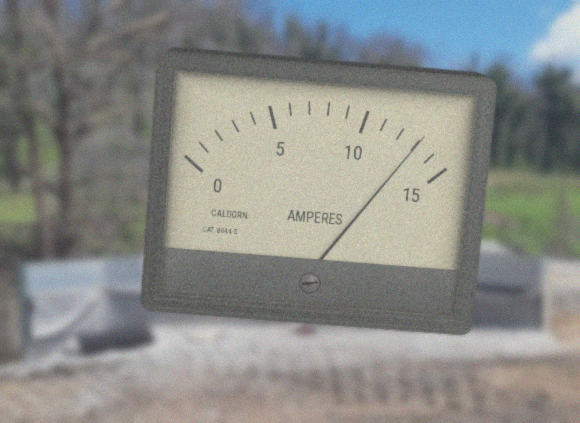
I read 13A
